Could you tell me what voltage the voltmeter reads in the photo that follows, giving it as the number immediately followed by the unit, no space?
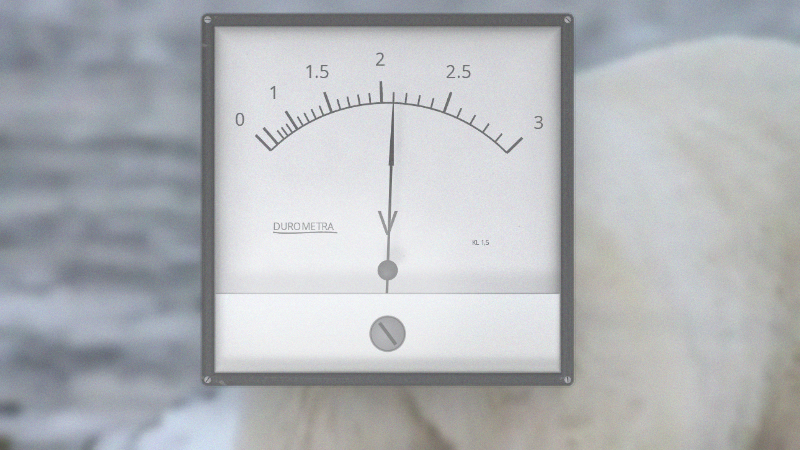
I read 2.1V
